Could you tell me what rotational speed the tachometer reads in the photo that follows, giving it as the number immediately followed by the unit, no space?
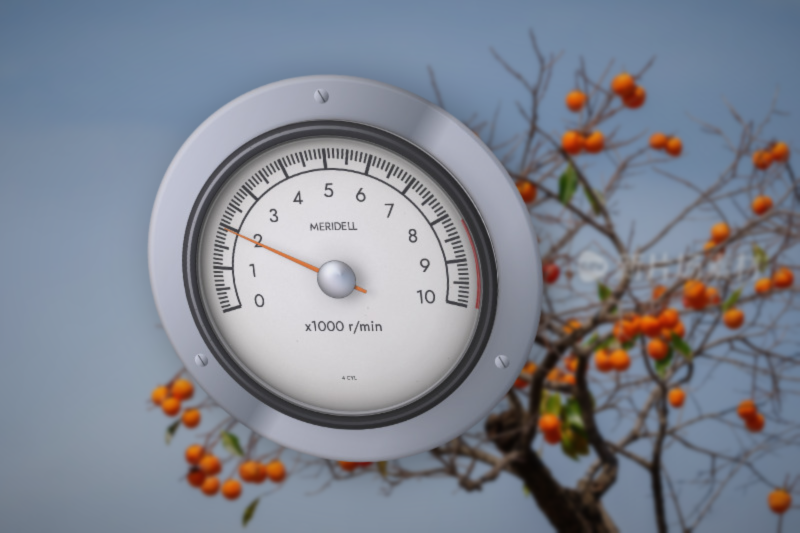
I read 2000rpm
